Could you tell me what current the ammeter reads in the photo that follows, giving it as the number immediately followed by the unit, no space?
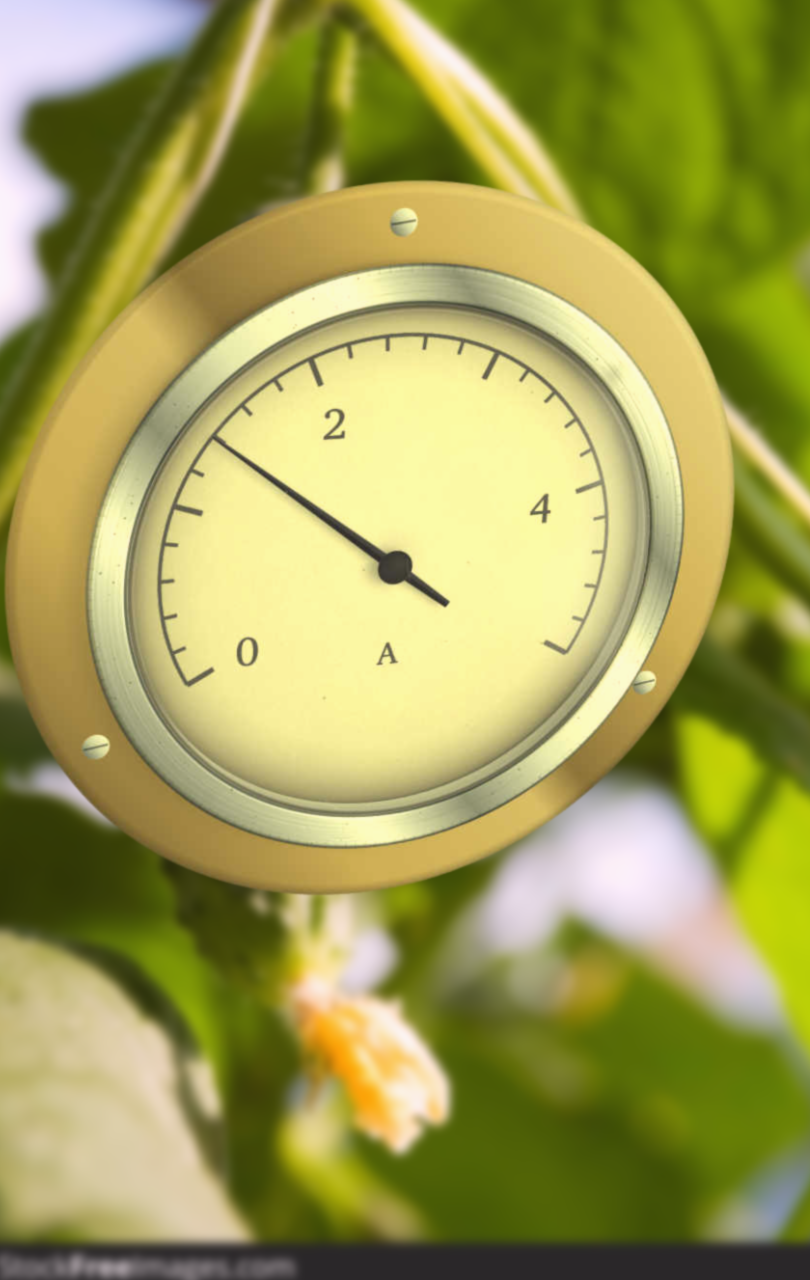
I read 1.4A
